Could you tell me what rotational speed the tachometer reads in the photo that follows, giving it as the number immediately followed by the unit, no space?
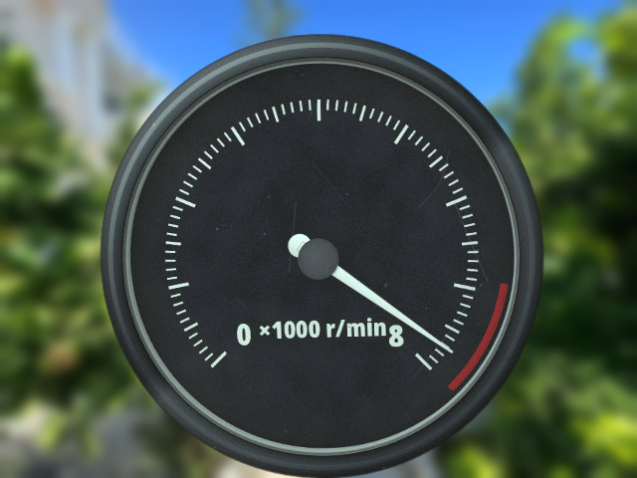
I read 7700rpm
